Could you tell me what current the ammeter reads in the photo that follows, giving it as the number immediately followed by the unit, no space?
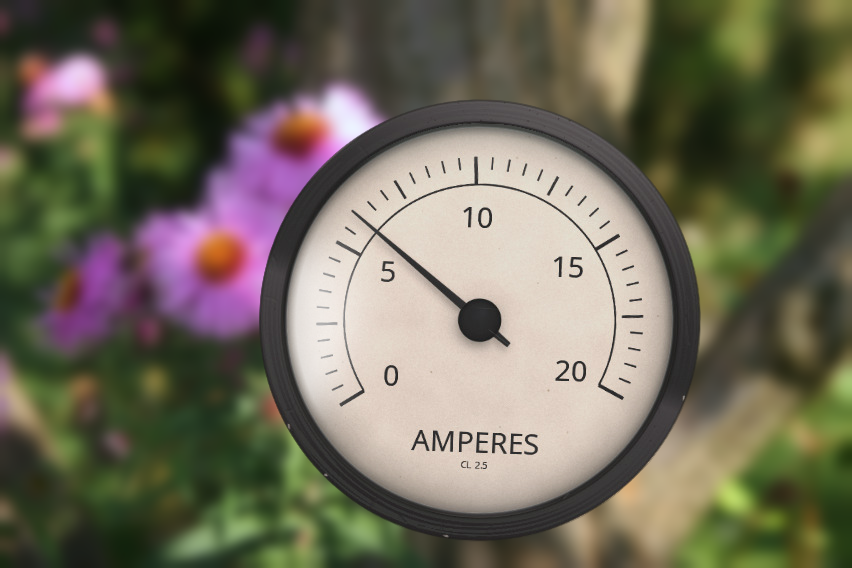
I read 6A
